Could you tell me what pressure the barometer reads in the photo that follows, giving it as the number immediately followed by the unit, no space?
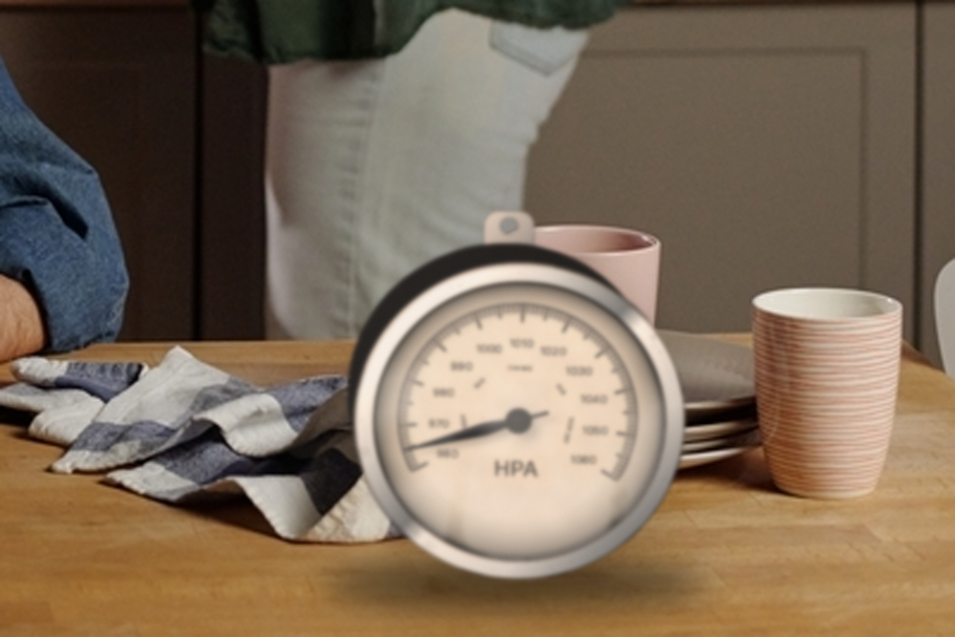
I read 965hPa
